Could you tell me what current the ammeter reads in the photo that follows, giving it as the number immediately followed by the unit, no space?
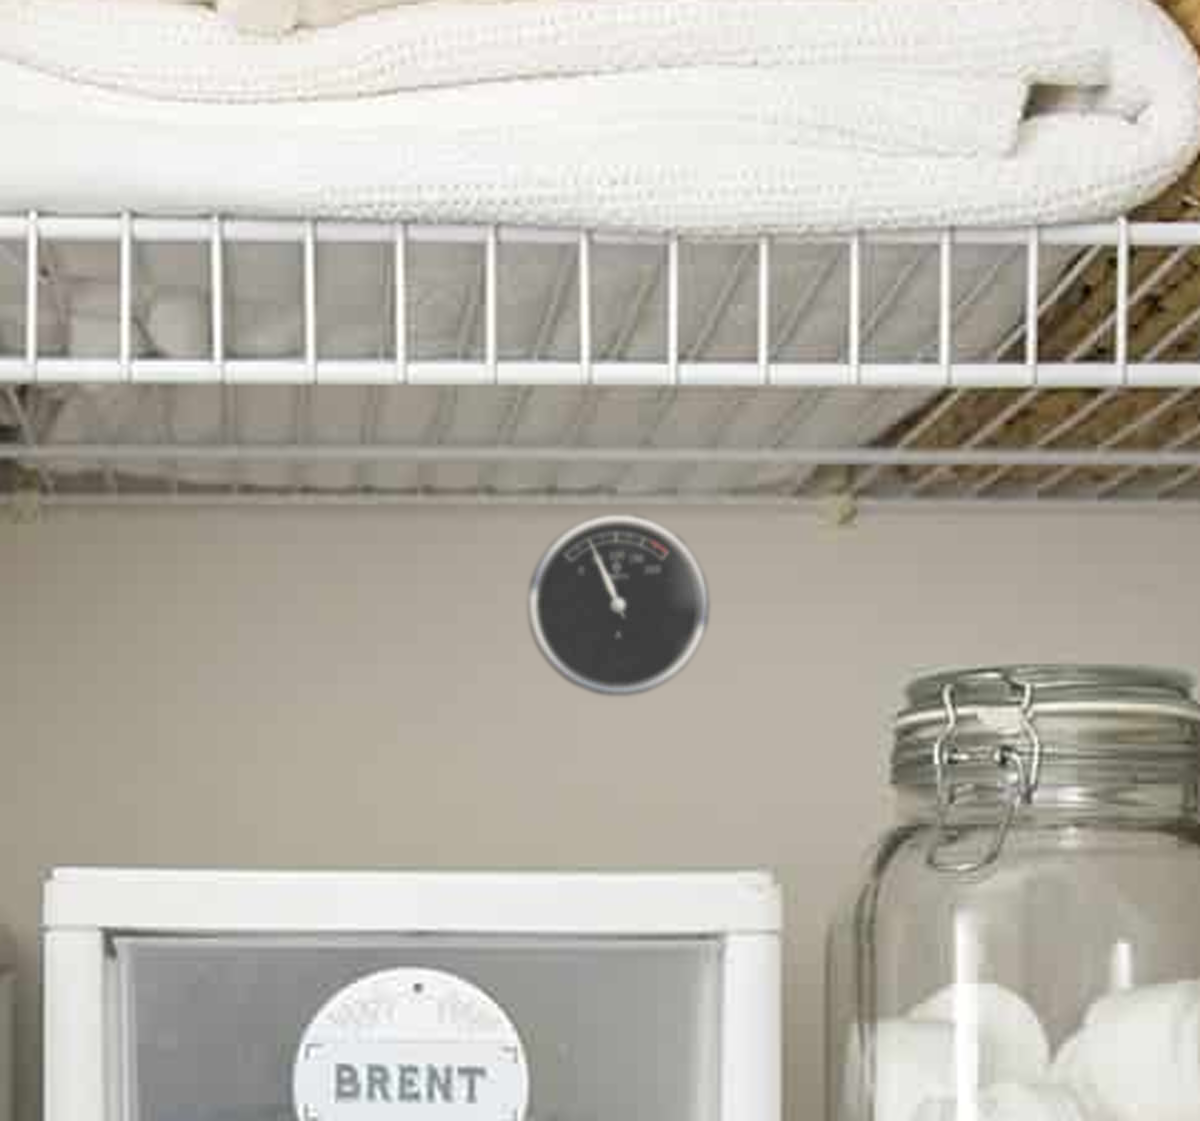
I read 50A
